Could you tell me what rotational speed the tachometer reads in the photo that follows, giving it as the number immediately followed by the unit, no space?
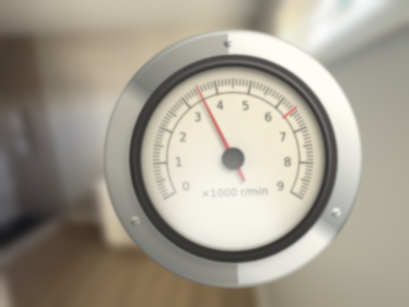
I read 3500rpm
